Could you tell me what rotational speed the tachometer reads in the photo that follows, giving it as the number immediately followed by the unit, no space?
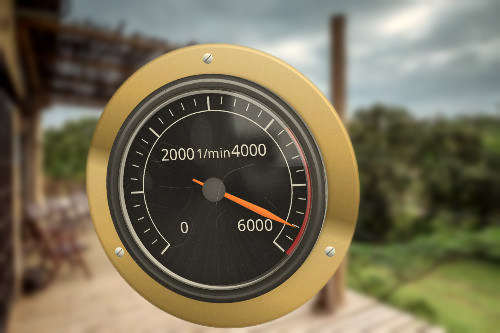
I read 5600rpm
